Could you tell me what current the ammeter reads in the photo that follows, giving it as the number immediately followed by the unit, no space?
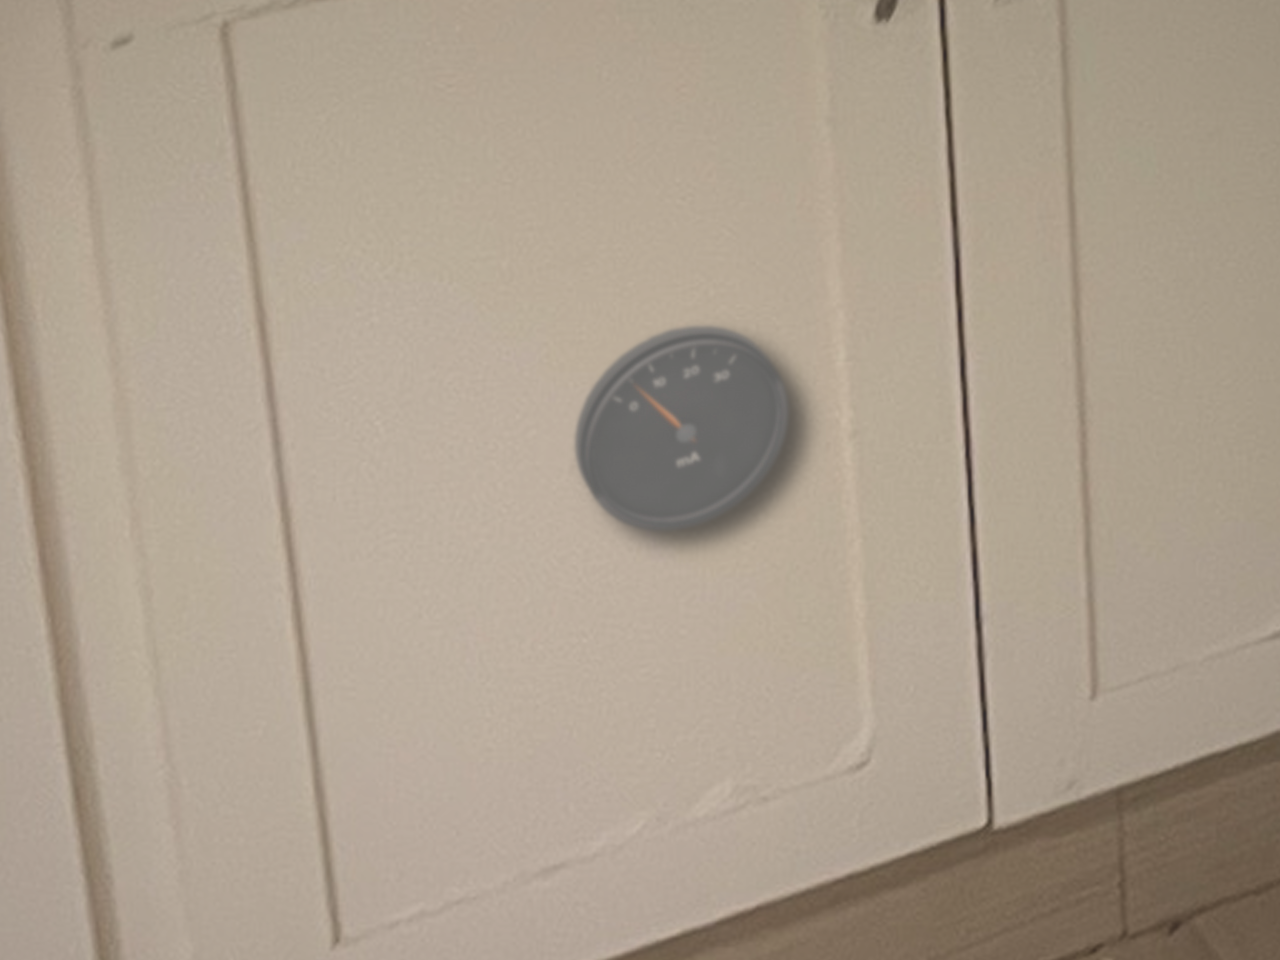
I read 5mA
